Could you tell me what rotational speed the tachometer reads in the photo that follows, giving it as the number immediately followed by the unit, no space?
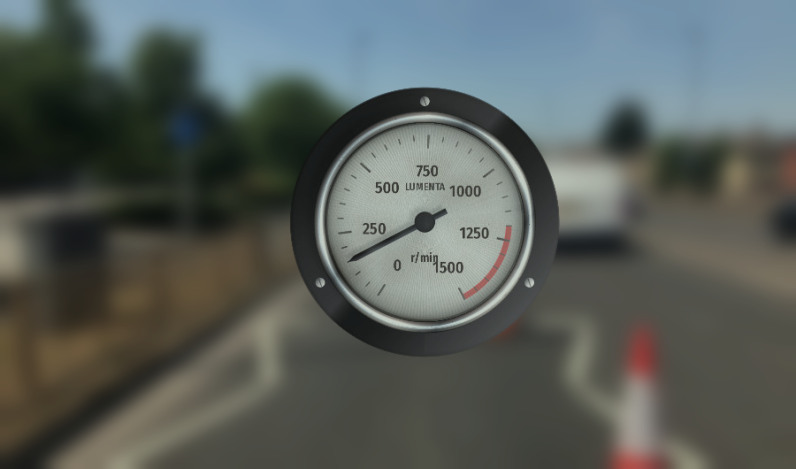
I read 150rpm
